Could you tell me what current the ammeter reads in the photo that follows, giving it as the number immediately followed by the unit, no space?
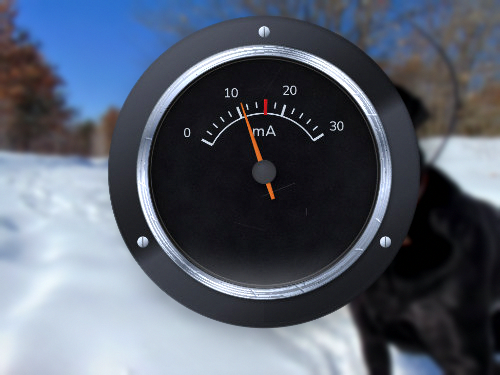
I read 11mA
